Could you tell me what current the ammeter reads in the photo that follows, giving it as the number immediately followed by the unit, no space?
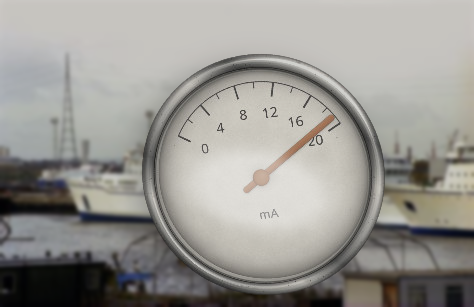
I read 19mA
